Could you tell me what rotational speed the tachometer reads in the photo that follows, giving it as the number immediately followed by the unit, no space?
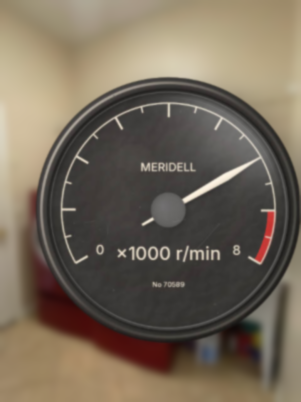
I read 6000rpm
